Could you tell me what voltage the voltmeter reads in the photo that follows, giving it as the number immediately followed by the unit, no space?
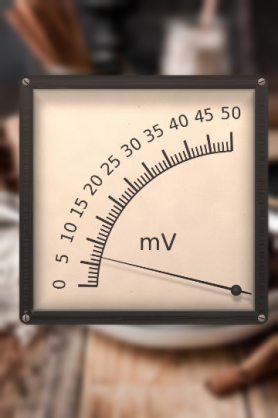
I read 7mV
